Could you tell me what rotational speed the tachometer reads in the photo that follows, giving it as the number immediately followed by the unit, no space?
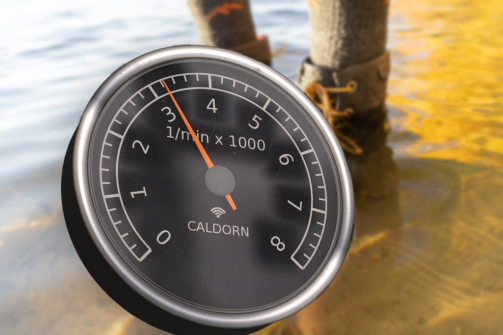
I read 3200rpm
